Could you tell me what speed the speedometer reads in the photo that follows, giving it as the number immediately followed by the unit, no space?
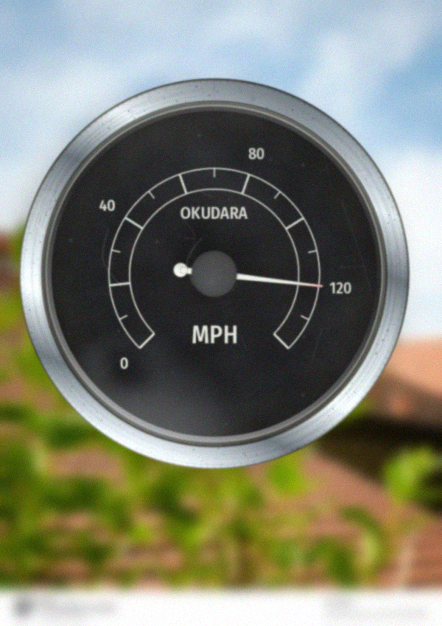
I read 120mph
